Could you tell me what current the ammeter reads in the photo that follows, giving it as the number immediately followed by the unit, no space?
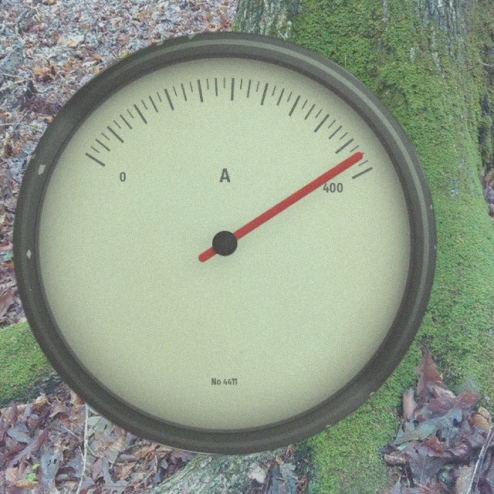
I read 380A
